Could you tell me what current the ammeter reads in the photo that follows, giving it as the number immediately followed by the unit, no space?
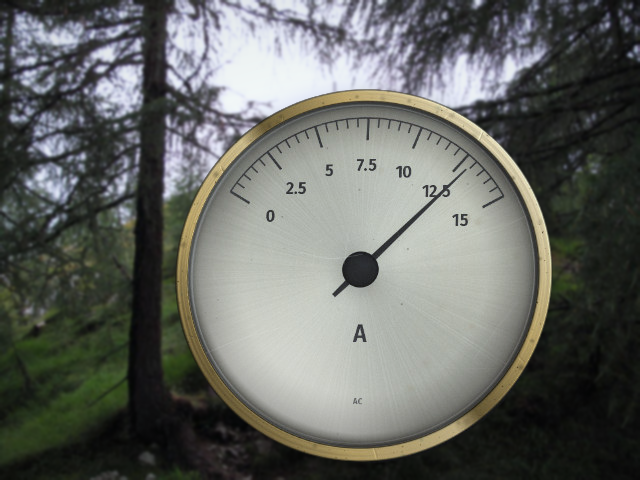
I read 13A
